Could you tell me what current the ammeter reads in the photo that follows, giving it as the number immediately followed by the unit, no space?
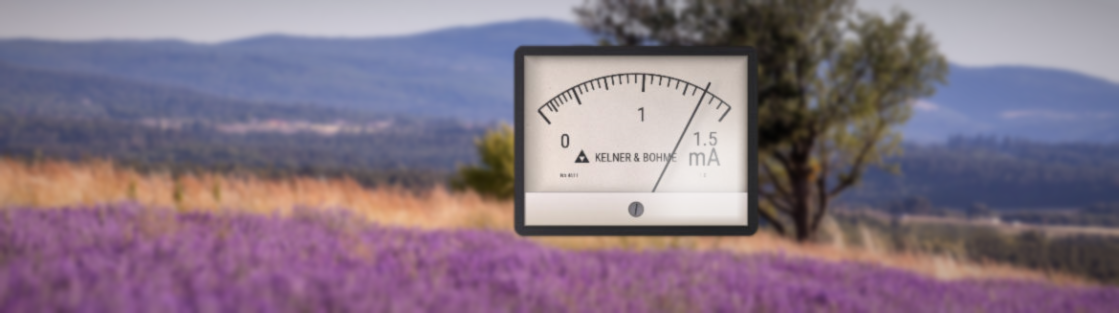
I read 1.35mA
